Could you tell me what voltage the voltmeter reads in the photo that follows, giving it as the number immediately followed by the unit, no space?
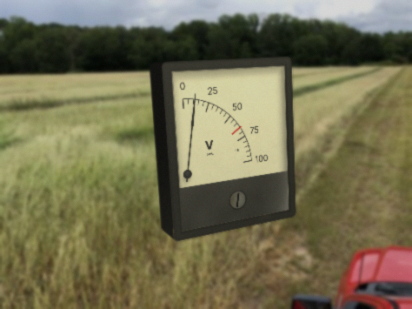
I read 10V
